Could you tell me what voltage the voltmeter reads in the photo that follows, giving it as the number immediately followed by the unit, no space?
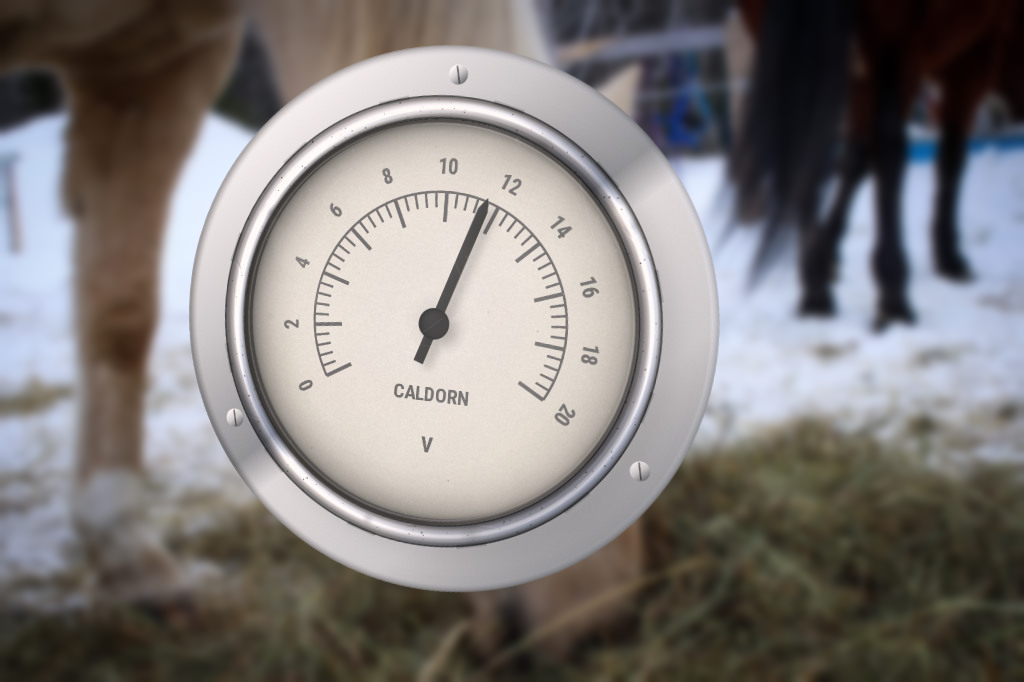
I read 11.6V
